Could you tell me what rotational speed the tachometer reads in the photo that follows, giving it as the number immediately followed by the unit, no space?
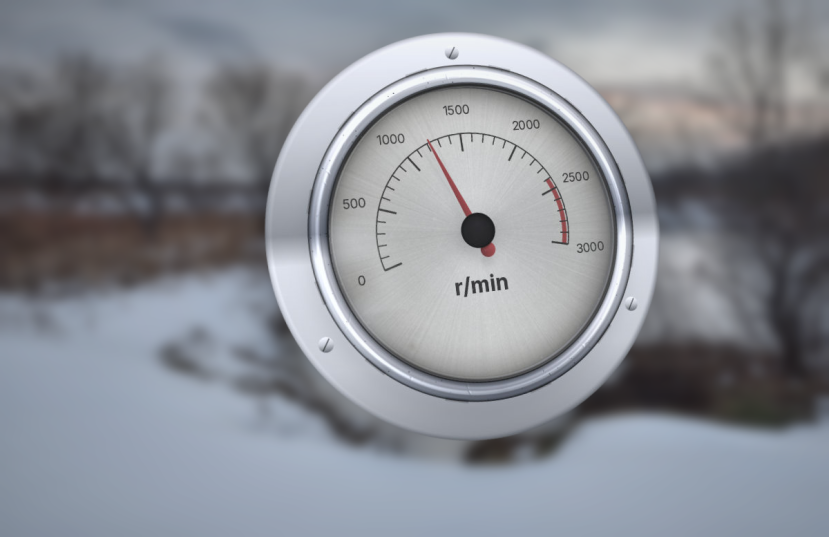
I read 1200rpm
